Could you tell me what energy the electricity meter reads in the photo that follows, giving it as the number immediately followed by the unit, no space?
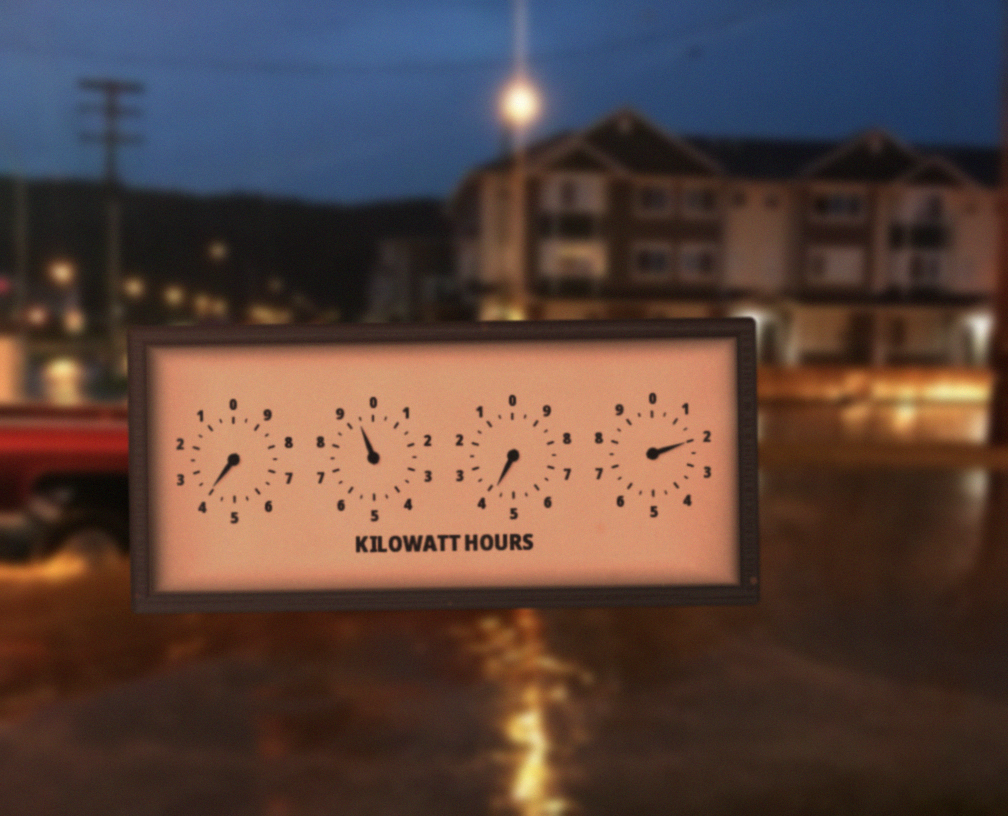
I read 3942kWh
